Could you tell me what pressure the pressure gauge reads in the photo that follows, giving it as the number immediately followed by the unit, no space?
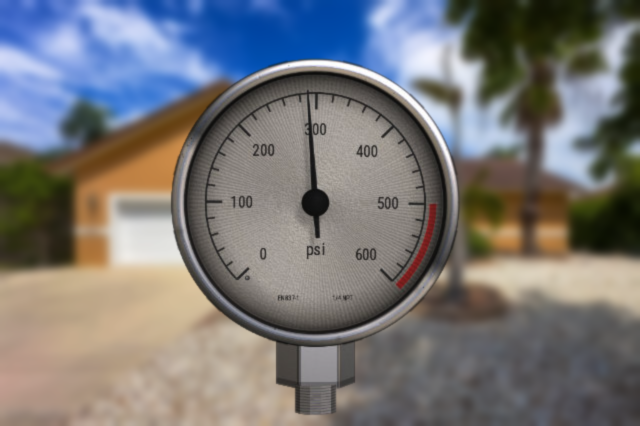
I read 290psi
